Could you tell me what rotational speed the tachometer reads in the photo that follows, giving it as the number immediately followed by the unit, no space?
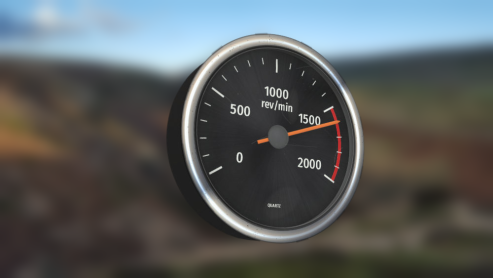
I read 1600rpm
